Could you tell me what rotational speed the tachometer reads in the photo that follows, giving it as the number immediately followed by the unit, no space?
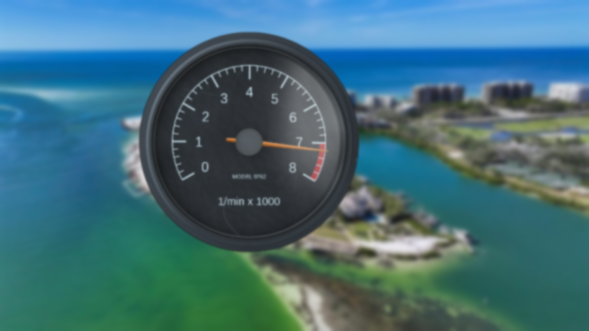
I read 7200rpm
